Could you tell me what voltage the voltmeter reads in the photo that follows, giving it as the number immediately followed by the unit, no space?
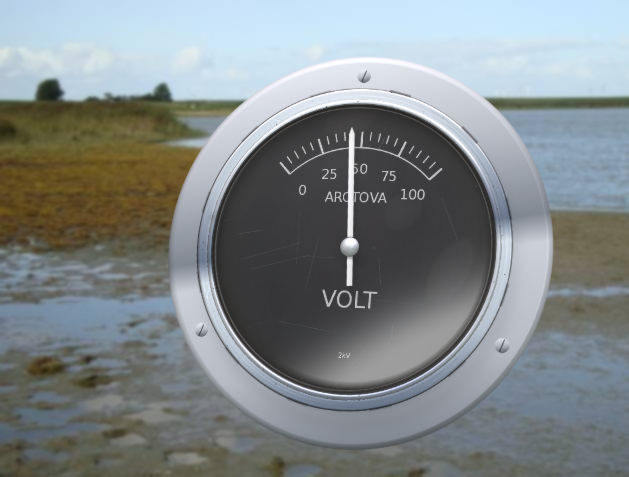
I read 45V
